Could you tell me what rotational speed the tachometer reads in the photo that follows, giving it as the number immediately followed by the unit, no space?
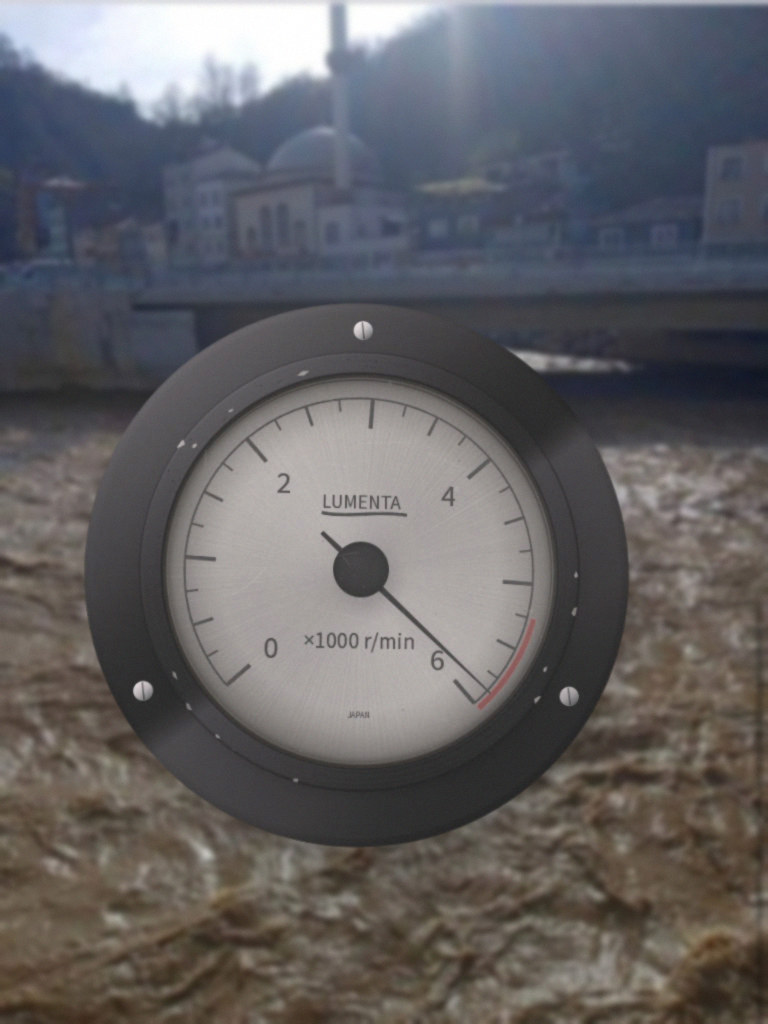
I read 5875rpm
